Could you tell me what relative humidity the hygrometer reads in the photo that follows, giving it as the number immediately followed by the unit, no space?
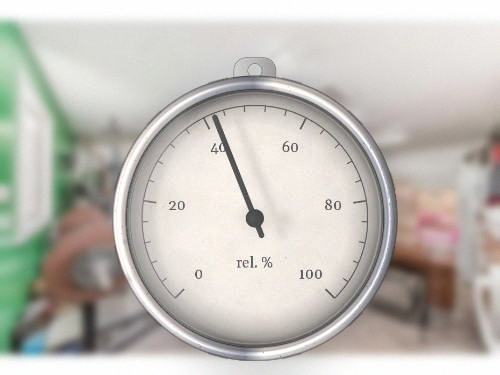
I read 42%
